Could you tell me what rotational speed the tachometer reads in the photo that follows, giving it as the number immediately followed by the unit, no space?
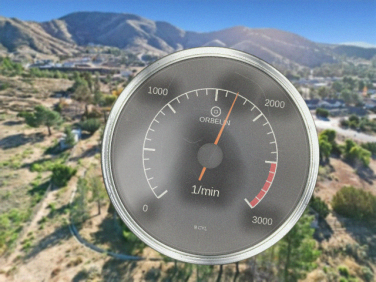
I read 1700rpm
